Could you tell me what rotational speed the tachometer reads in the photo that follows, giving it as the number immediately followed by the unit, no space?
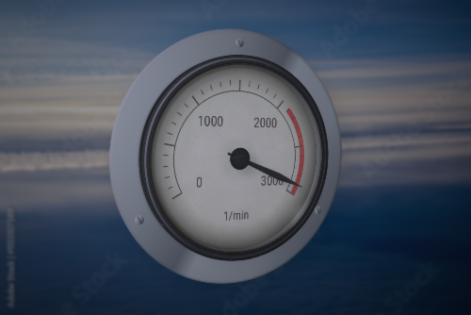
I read 2900rpm
